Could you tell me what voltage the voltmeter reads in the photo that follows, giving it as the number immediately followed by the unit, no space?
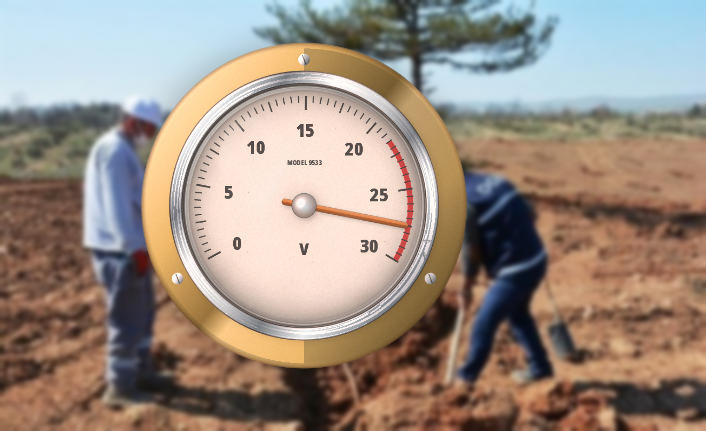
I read 27.5V
